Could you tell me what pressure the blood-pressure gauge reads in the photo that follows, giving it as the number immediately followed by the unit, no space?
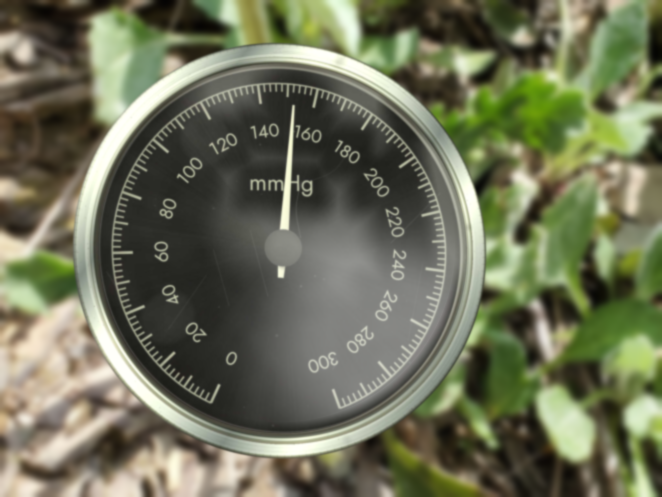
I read 152mmHg
